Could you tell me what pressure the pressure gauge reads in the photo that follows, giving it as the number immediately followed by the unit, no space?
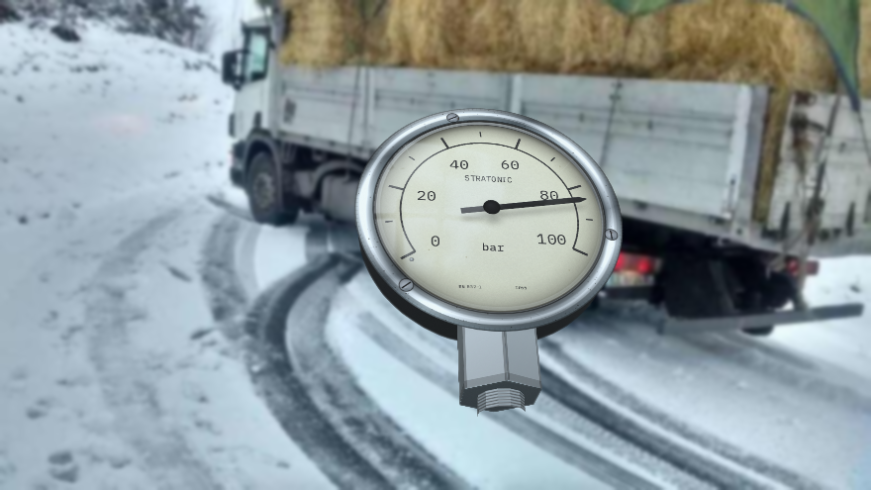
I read 85bar
